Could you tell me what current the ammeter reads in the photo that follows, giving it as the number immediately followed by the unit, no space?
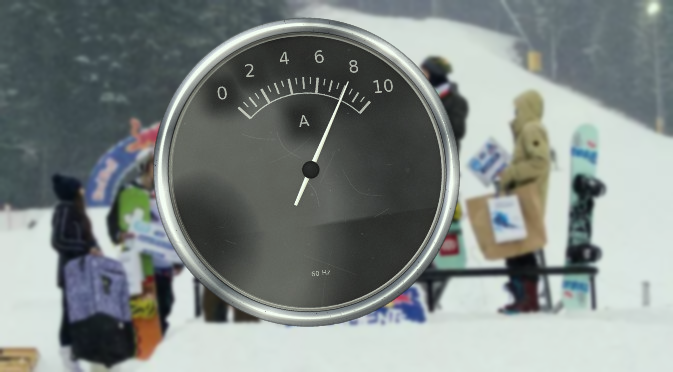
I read 8A
